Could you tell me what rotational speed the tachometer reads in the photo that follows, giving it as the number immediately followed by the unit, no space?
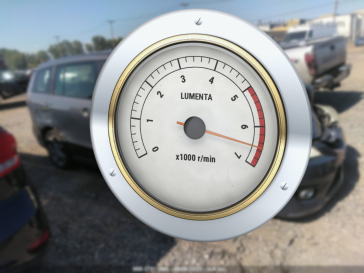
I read 6500rpm
